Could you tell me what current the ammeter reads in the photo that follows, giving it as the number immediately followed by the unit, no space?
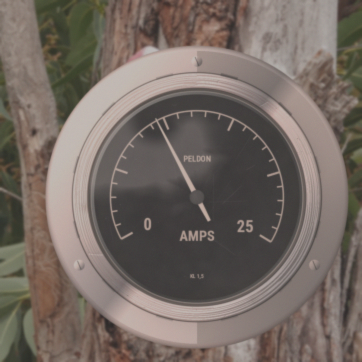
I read 9.5A
